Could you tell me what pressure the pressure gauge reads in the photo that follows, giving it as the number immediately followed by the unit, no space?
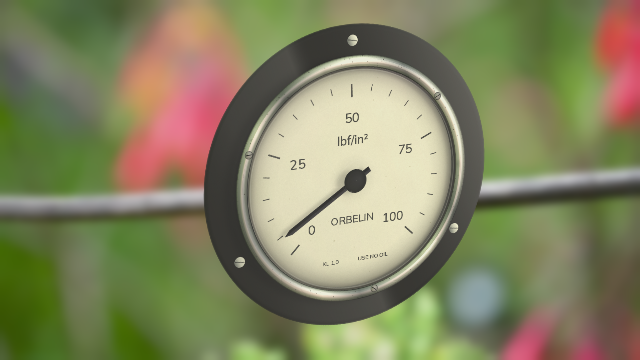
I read 5psi
